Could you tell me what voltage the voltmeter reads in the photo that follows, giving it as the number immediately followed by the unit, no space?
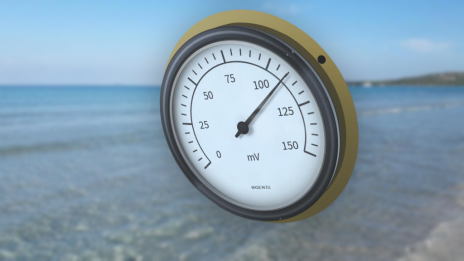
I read 110mV
